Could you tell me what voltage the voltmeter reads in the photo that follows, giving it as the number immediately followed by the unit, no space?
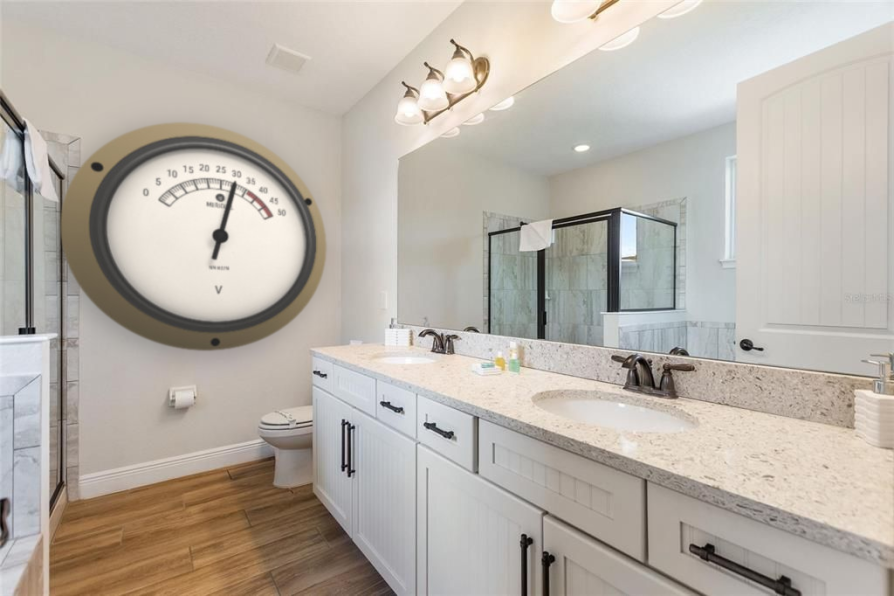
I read 30V
